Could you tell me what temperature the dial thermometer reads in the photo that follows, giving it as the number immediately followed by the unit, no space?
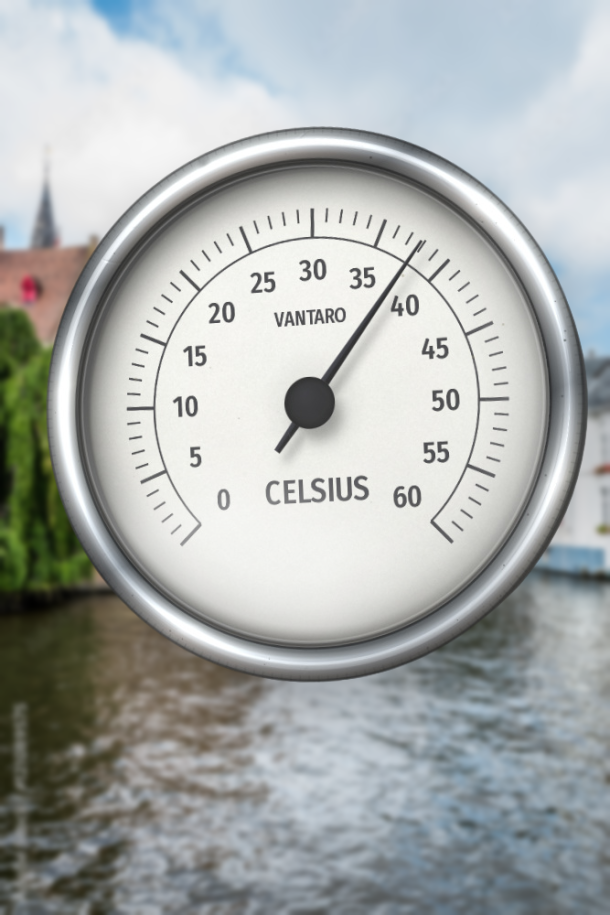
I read 38°C
